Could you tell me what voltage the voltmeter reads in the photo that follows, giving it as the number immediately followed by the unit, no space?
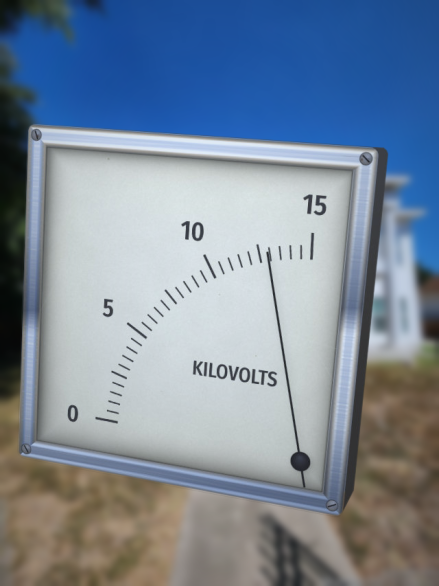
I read 13kV
